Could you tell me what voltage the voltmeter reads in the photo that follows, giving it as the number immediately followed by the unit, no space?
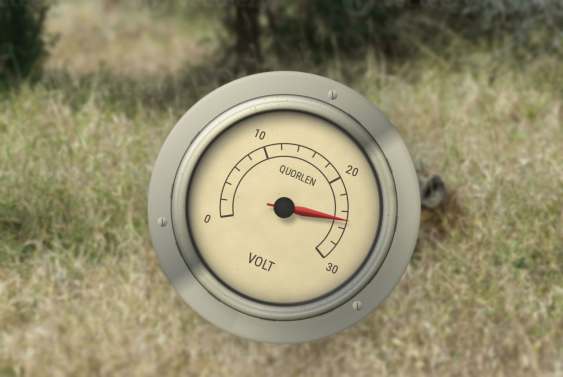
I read 25V
